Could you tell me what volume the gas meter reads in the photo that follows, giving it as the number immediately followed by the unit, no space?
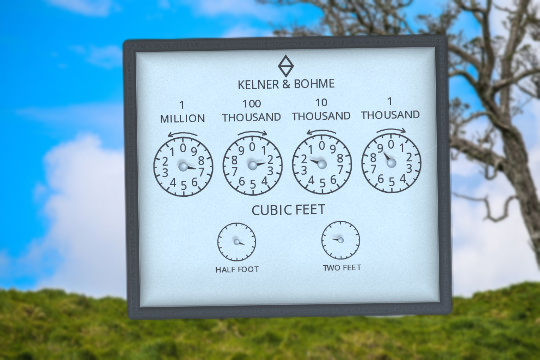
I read 721900ft³
